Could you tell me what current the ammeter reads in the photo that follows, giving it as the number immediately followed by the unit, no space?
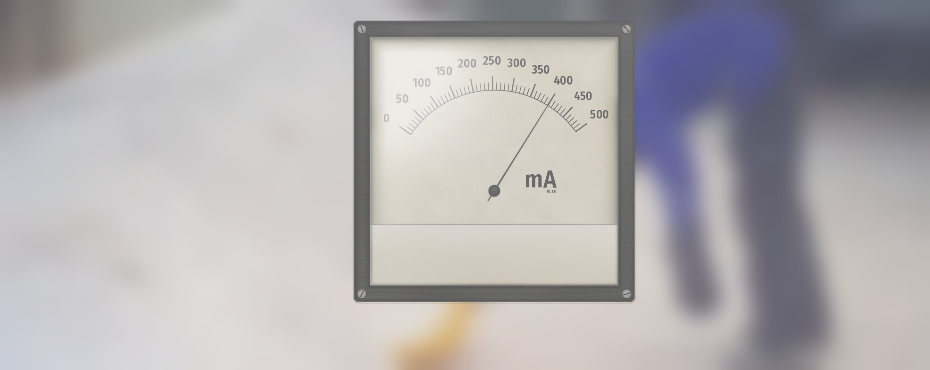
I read 400mA
